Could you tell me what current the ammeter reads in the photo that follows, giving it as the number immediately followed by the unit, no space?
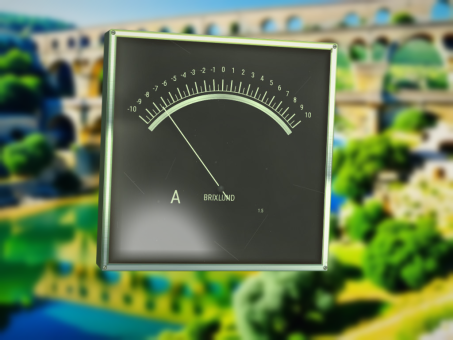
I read -7.5A
